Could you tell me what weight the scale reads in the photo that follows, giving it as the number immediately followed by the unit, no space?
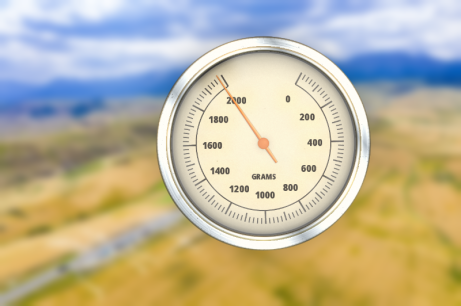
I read 1980g
